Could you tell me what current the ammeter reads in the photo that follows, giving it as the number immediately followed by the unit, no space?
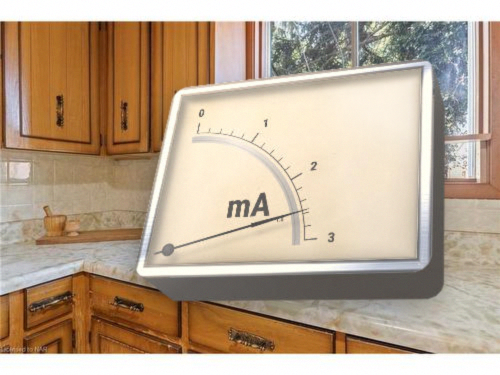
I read 2.6mA
